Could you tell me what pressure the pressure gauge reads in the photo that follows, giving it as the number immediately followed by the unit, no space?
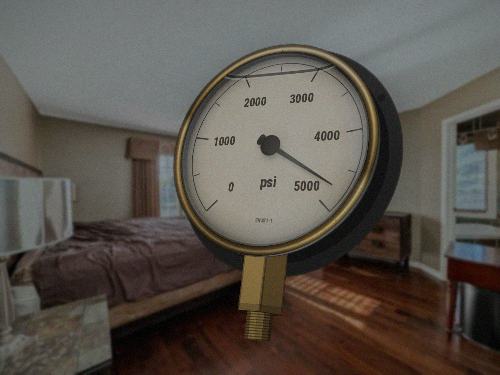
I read 4750psi
